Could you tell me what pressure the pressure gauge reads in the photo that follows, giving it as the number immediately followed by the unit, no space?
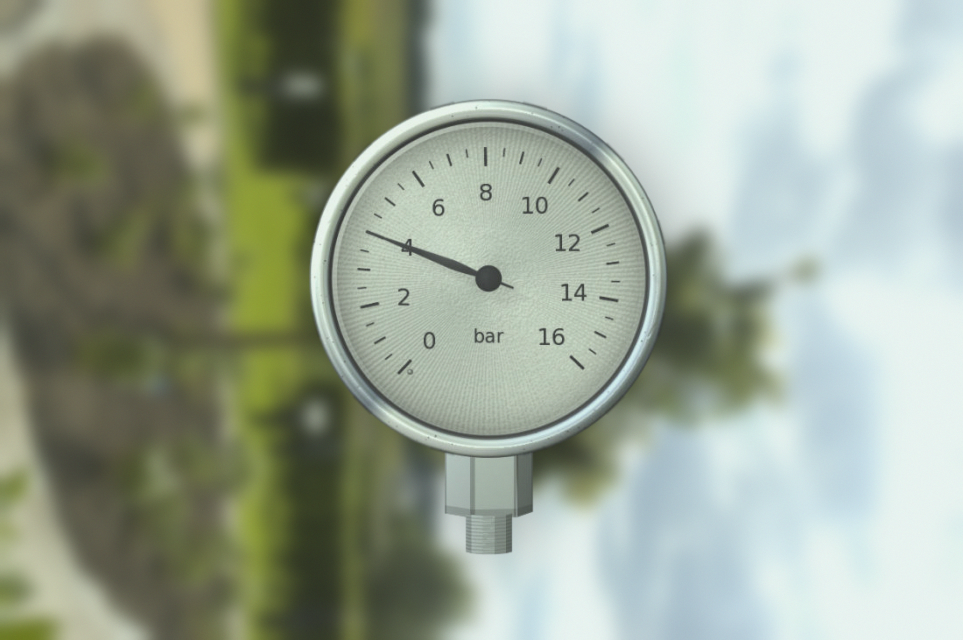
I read 4bar
